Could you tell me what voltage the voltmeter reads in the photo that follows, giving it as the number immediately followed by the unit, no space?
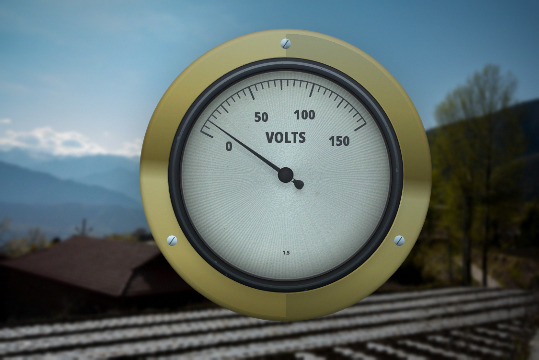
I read 10V
